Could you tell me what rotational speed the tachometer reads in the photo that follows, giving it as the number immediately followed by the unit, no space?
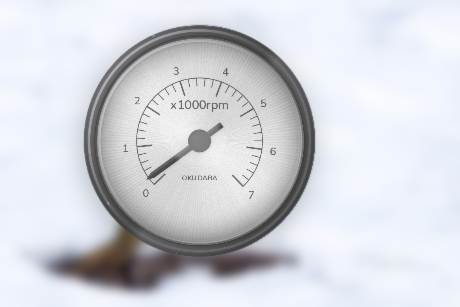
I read 200rpm
